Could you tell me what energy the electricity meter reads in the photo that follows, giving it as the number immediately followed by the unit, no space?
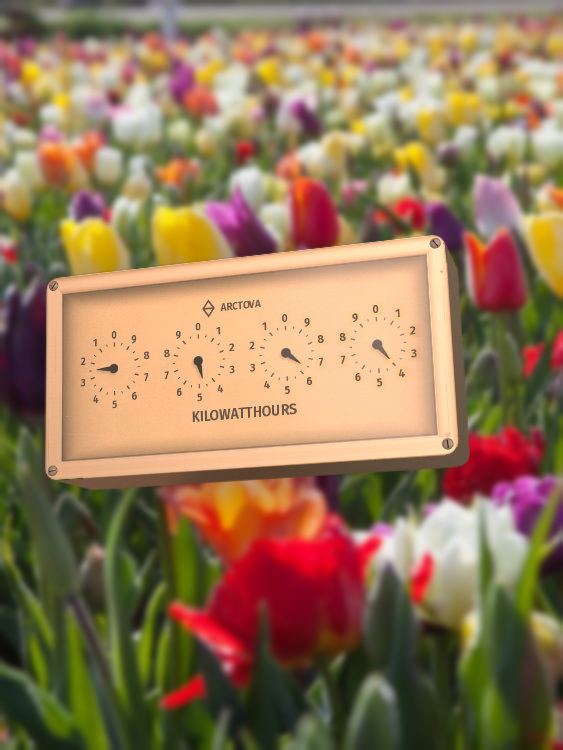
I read 2464kWh
